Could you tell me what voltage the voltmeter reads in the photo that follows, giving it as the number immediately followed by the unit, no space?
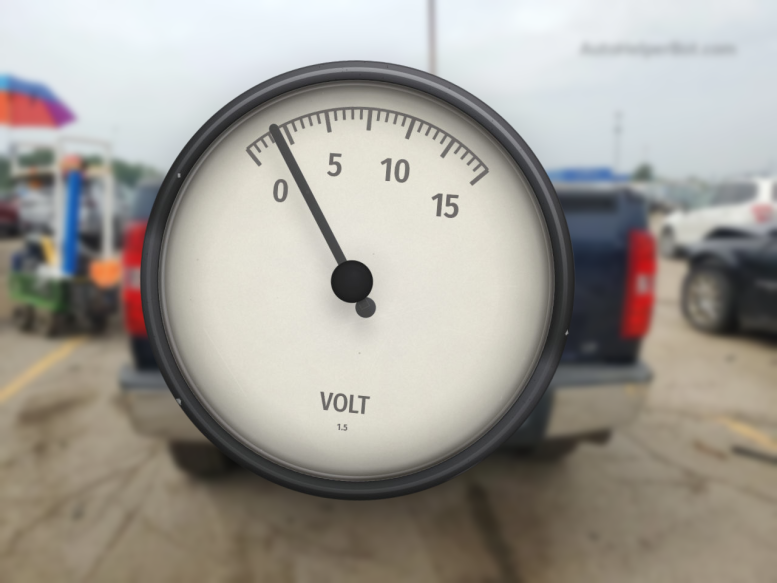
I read 2V
